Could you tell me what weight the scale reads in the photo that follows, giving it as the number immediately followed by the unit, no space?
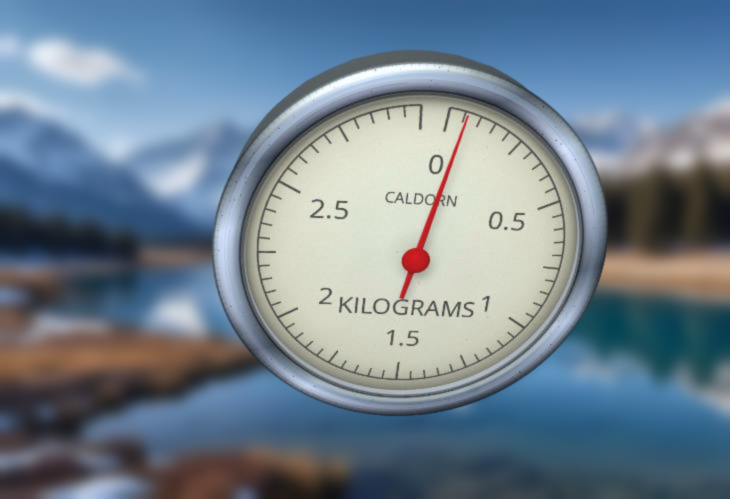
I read 0.05kg
